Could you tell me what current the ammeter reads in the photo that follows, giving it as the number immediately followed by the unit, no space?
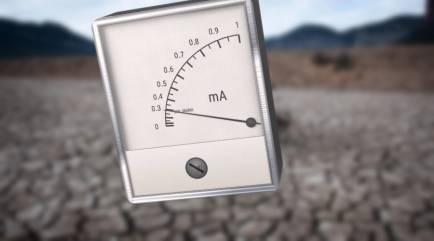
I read 0.3mA
